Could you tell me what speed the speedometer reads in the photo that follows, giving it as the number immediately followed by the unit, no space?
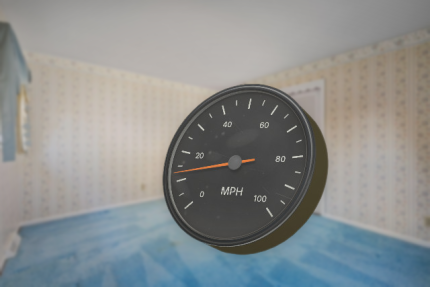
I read 12.5mph
